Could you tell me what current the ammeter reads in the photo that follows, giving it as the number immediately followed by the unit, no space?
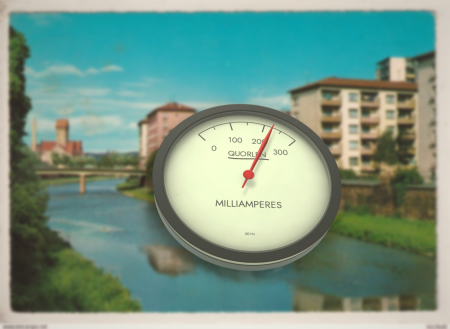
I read 225mA
